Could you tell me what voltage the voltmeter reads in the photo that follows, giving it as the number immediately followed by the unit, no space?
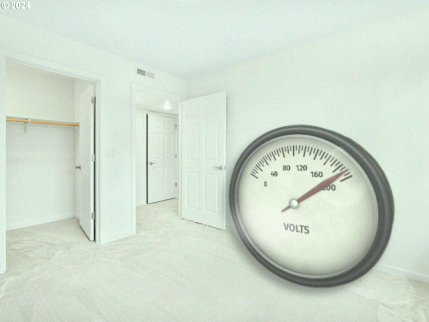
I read 190V
